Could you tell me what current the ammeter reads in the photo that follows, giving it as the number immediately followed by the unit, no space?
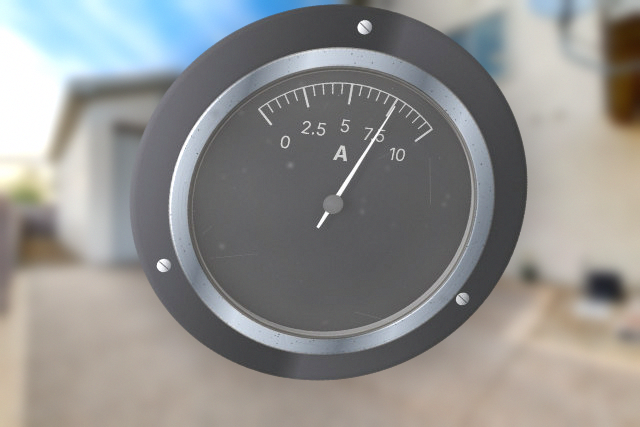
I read 7.5A
